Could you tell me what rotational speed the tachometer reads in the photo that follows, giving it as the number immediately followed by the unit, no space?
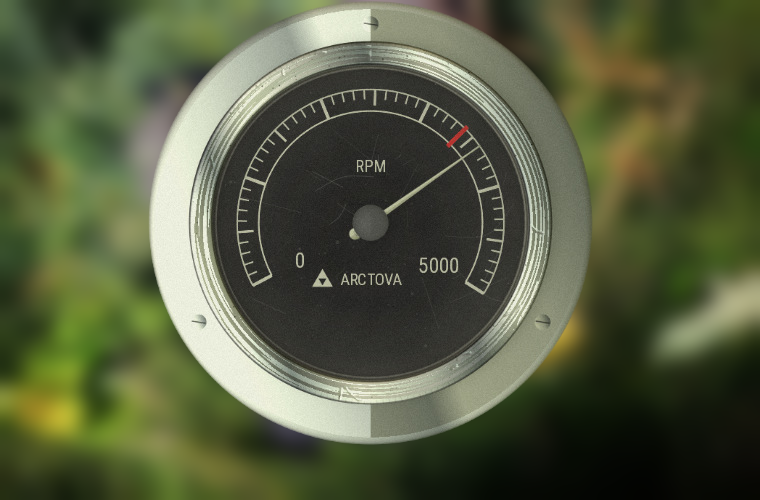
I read 3600rpm
